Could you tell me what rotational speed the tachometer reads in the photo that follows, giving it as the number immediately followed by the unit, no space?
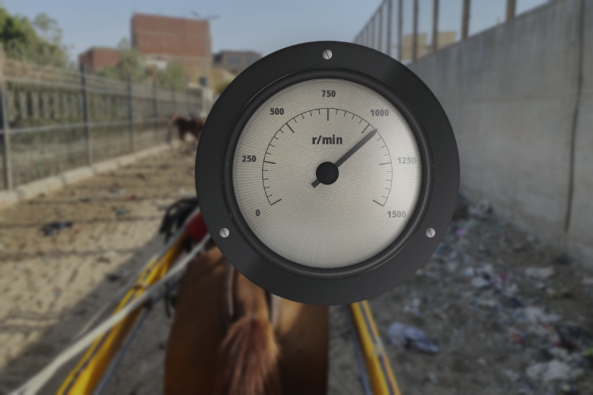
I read 1050rpm
